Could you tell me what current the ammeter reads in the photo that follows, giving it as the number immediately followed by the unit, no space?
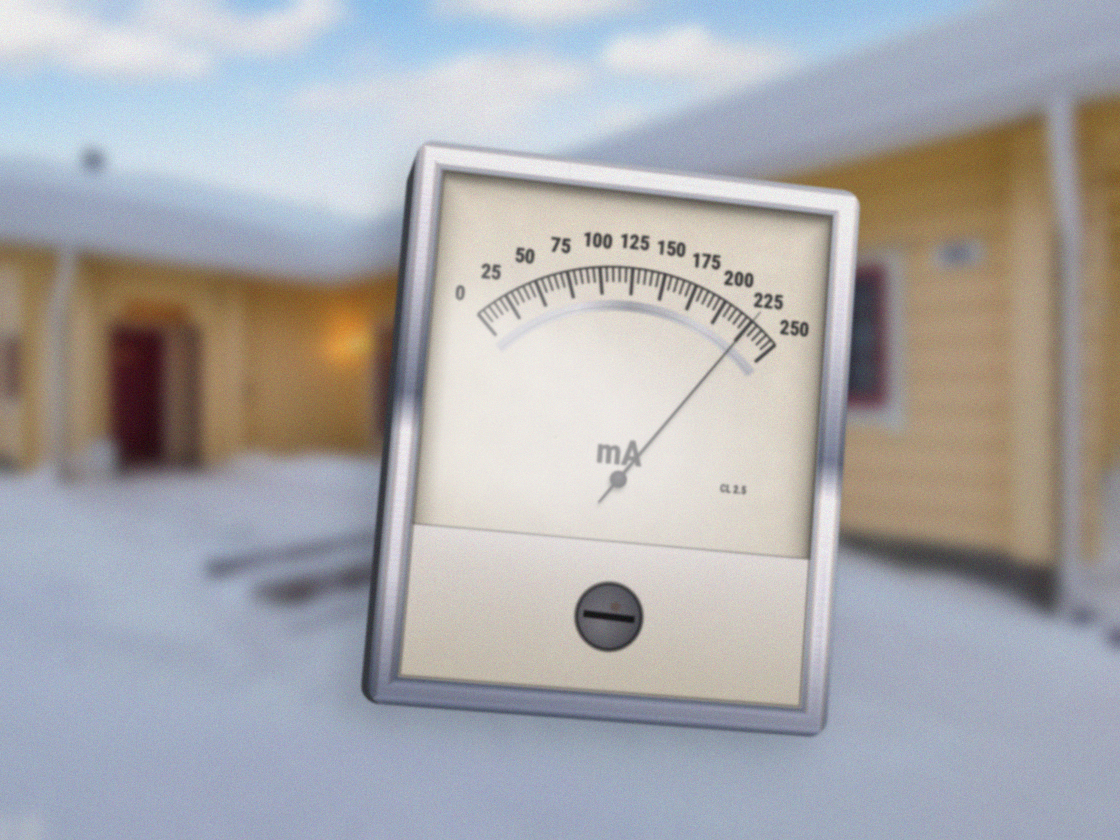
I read 225mA
